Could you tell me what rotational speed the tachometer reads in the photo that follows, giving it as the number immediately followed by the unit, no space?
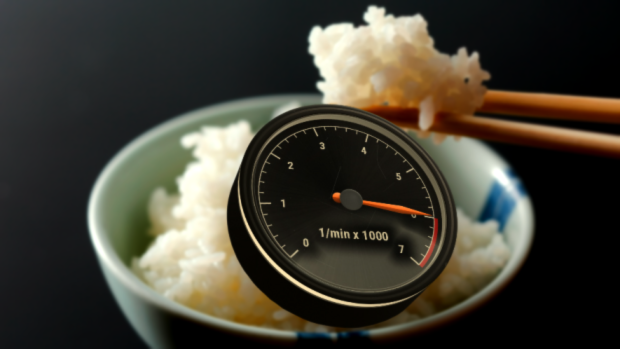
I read 6000rpm
